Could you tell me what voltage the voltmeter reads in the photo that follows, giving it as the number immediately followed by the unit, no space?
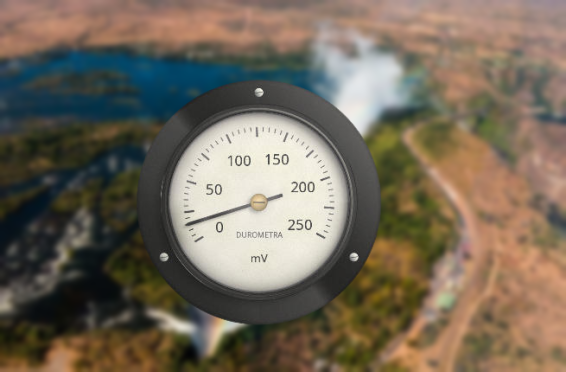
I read 15mV
